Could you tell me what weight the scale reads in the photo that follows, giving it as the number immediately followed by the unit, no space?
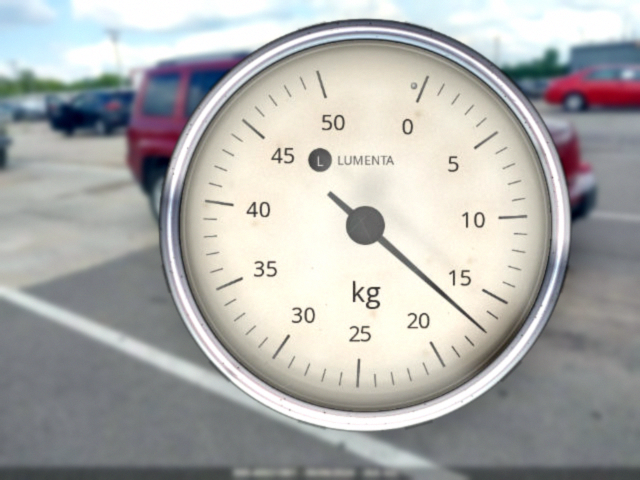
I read 17kg
